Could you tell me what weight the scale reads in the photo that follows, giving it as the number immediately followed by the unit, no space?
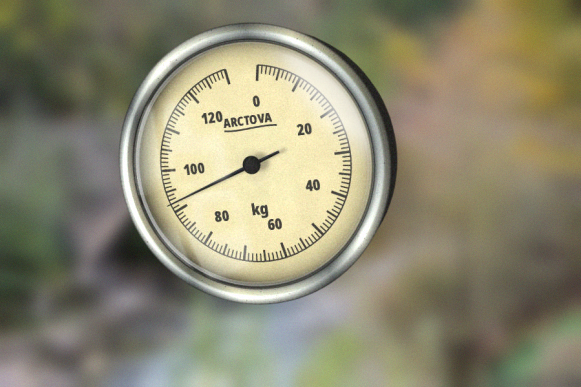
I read 92kg
